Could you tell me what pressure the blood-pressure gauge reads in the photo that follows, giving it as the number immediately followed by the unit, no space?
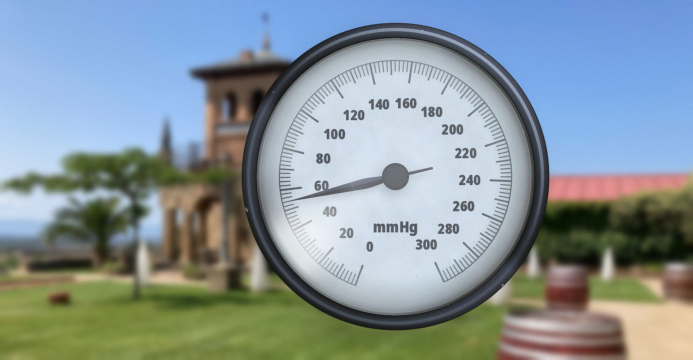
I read 54mmHg
